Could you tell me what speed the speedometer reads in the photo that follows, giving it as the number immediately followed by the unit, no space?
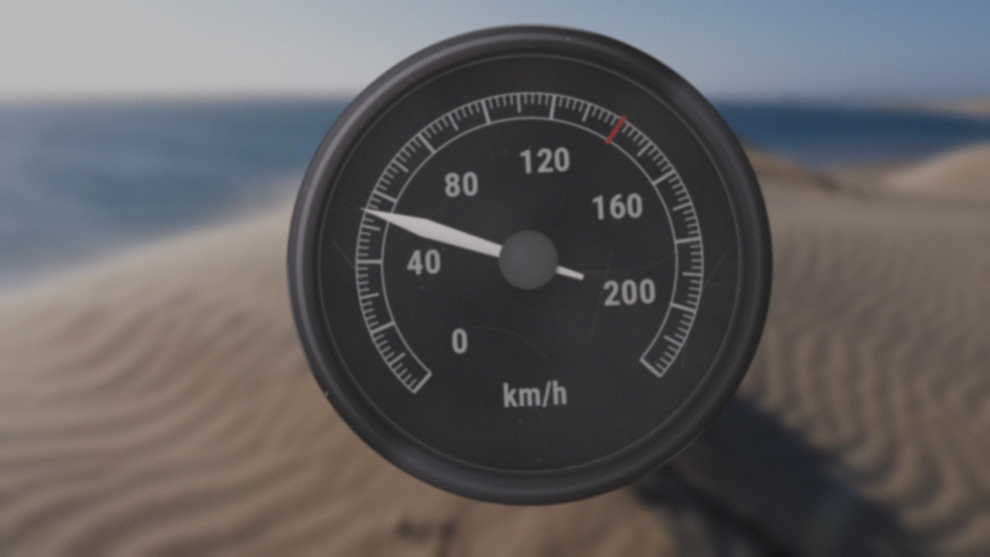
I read 54km/h
